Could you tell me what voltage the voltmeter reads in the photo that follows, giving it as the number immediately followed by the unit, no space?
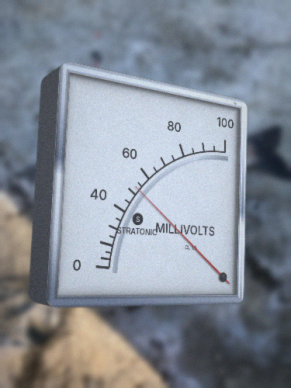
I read 52.5mV
